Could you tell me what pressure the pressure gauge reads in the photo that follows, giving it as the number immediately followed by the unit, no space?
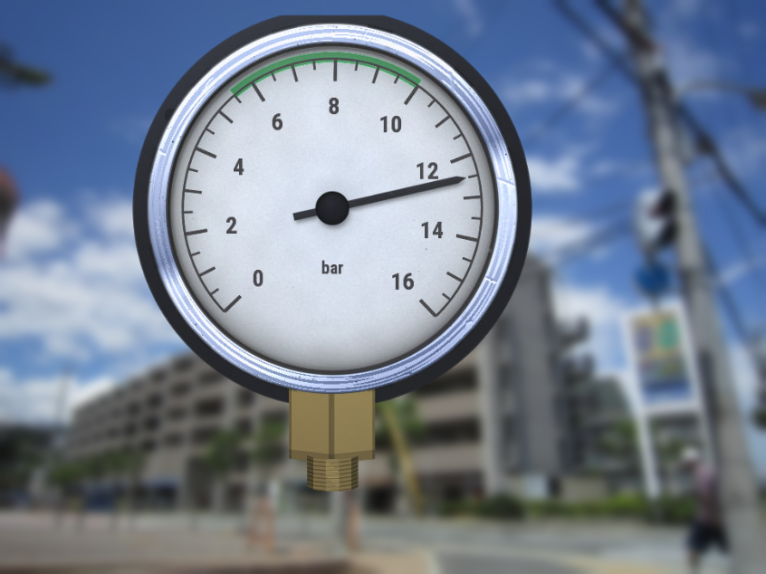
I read 12.5bar
